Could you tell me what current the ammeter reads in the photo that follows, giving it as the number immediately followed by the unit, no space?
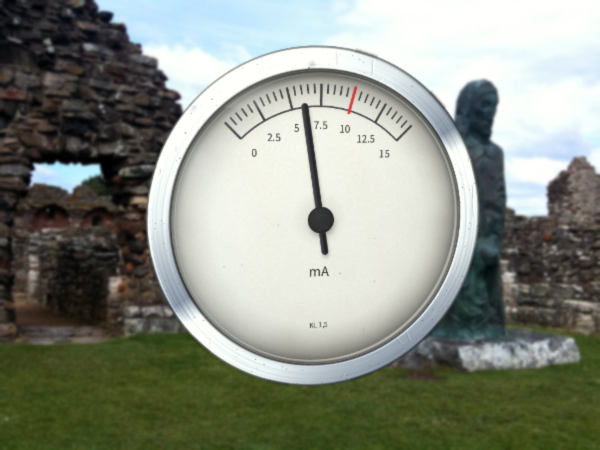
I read 6mA
